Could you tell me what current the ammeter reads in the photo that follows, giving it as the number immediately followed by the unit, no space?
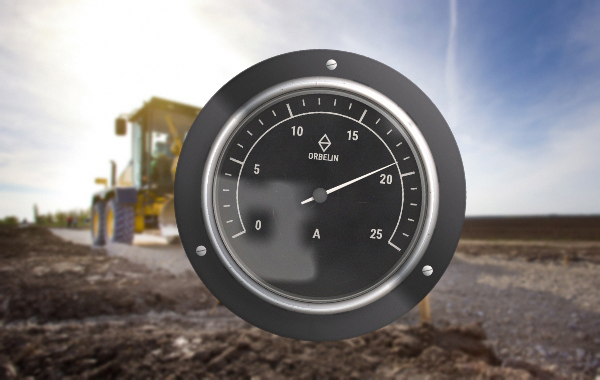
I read 19A
